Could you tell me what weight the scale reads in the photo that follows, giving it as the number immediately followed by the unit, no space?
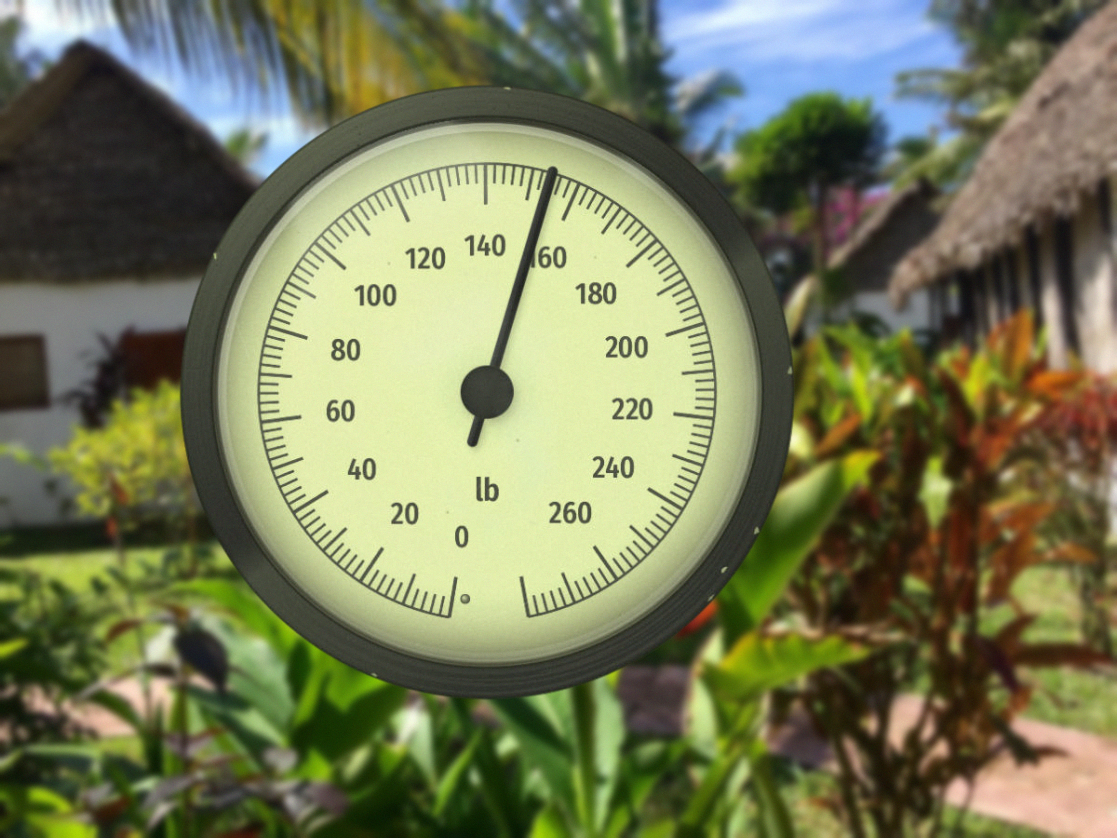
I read 154lb
